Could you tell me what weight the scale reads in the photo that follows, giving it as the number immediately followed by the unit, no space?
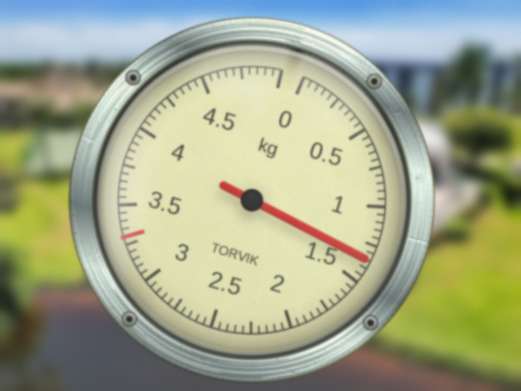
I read 1.35kg
